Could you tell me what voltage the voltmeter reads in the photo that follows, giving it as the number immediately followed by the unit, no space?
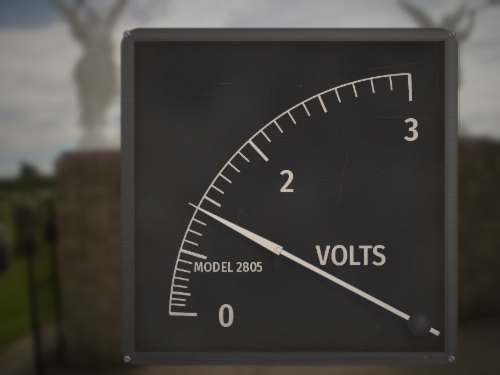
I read 1.4V
